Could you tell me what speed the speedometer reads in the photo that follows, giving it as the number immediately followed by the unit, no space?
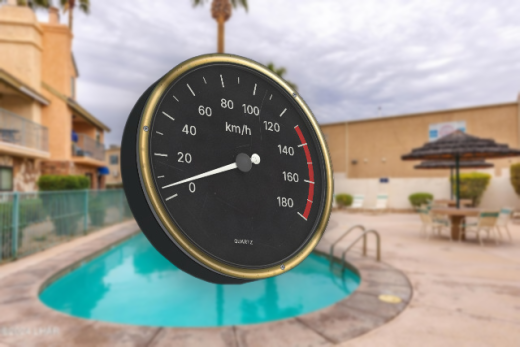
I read 5km/h
